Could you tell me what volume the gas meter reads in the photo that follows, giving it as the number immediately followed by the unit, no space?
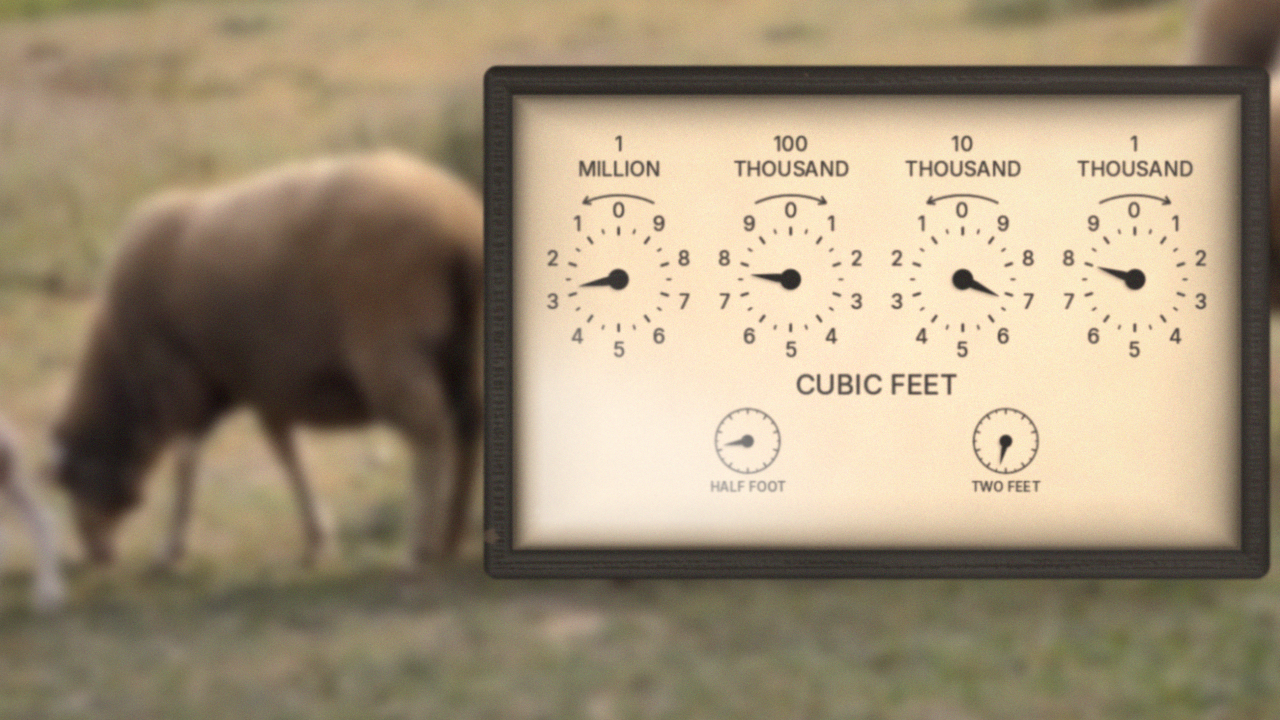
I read 276800ft³
